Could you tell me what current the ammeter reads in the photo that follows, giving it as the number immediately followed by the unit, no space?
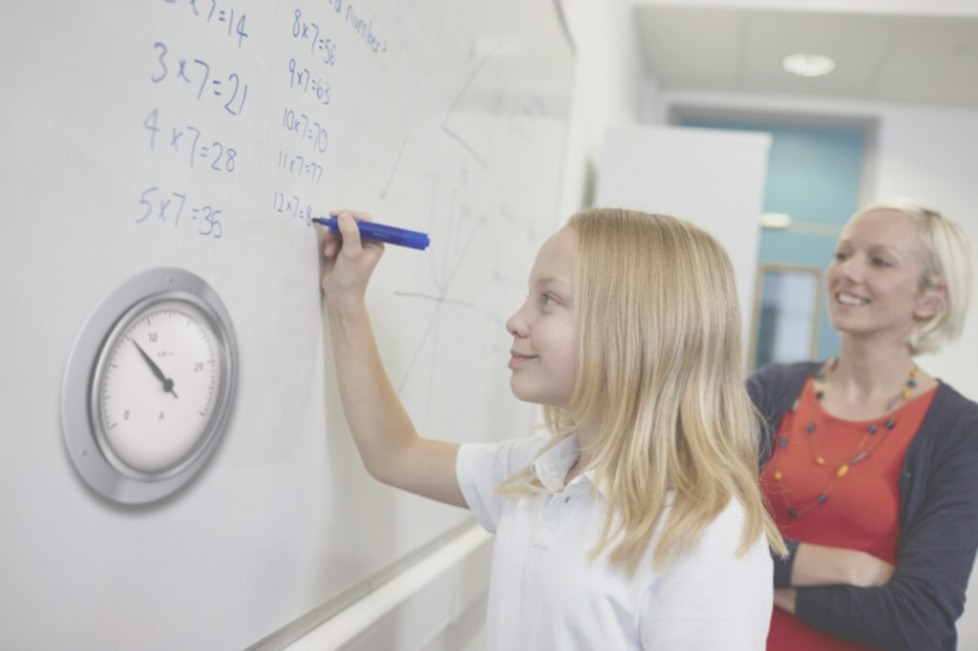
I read 7.5A
